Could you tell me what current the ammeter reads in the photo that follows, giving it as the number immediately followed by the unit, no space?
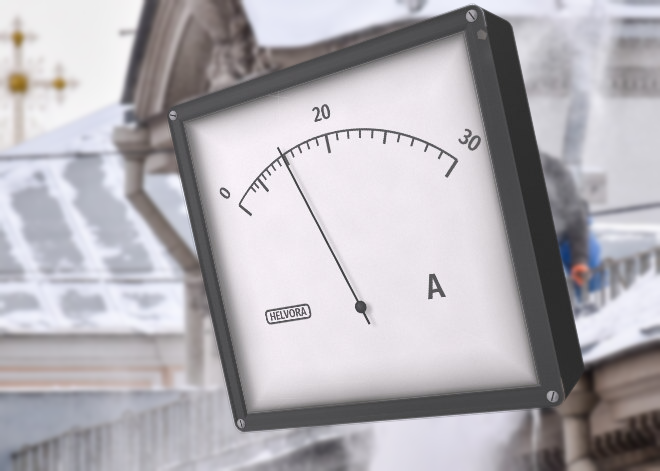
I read 15A
